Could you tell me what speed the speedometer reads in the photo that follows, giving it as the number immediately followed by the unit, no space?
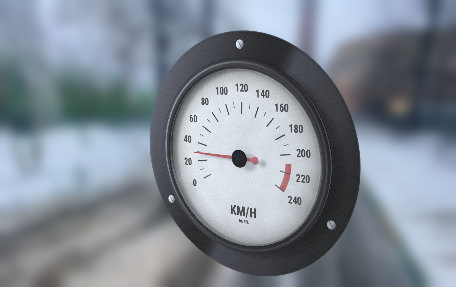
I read 30km/h
